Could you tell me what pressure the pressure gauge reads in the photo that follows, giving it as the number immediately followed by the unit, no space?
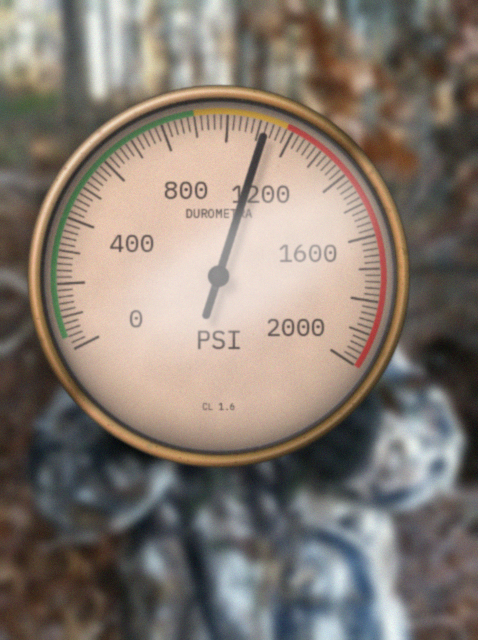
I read 1120psi
